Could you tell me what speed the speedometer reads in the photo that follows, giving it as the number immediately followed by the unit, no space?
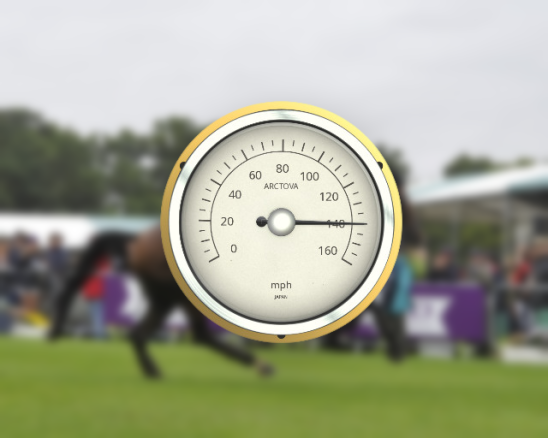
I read 140mph
